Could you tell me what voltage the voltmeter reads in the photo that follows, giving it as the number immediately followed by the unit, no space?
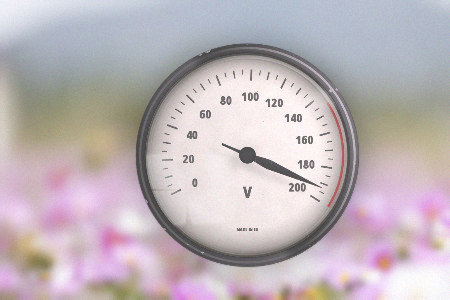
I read 192.5V
